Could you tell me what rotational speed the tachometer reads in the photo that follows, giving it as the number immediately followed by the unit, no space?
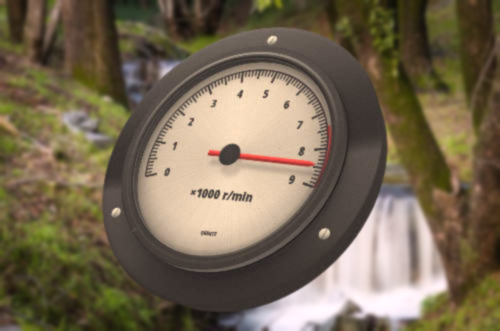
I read 8500rpm
